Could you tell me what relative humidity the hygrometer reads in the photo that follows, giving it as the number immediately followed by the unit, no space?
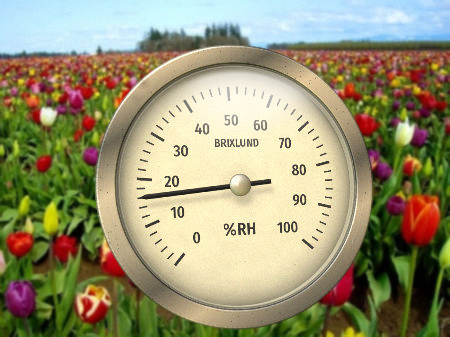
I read 16%
